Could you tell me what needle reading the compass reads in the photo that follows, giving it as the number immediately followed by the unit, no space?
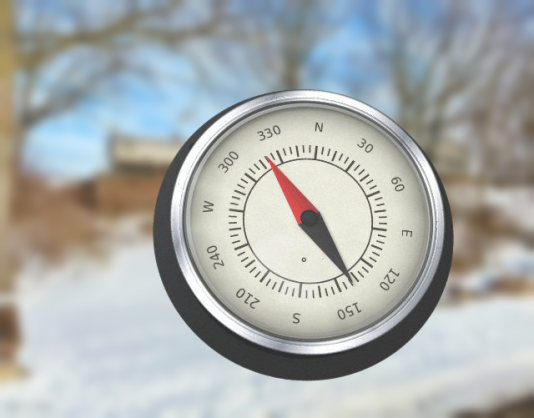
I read 320°
